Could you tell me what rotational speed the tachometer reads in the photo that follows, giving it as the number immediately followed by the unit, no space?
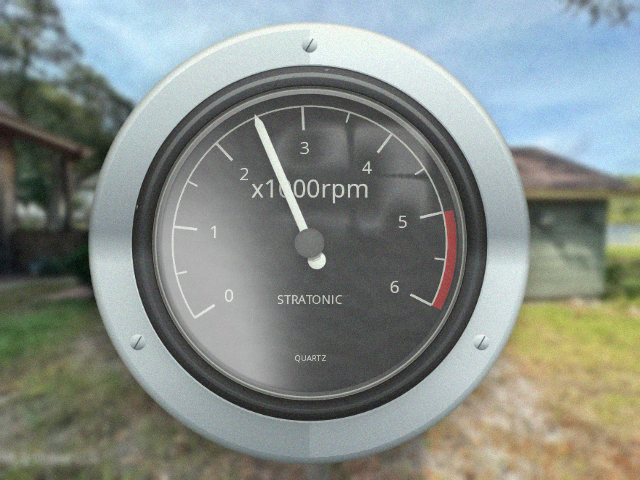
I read 2500rpm
